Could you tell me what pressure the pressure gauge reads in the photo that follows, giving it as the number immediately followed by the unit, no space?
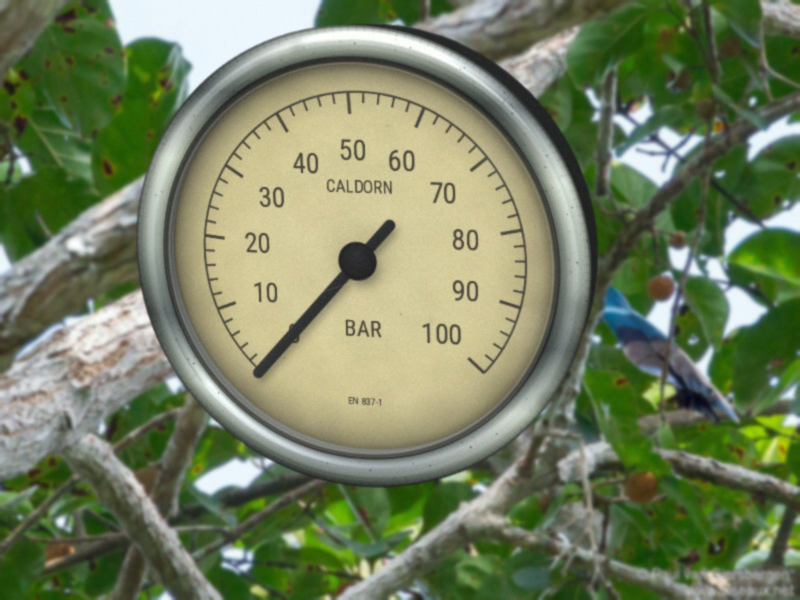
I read 0bar
